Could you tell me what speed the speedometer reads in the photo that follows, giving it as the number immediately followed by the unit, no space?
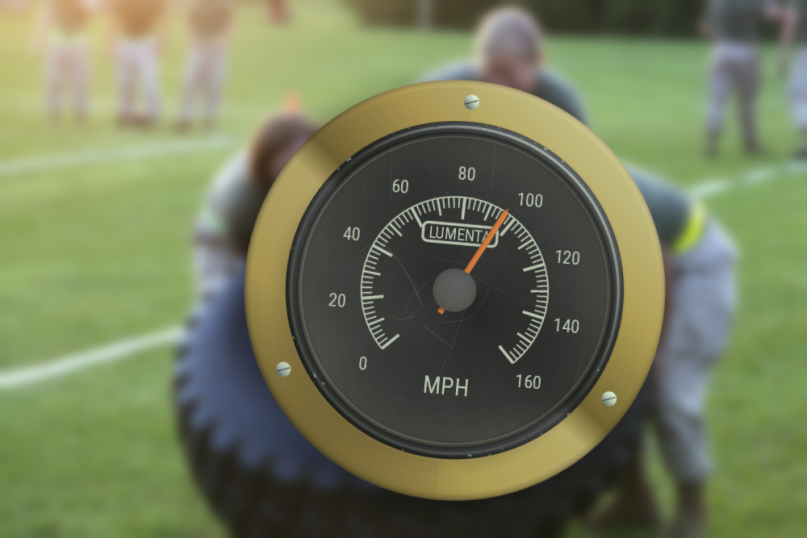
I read 96mph
